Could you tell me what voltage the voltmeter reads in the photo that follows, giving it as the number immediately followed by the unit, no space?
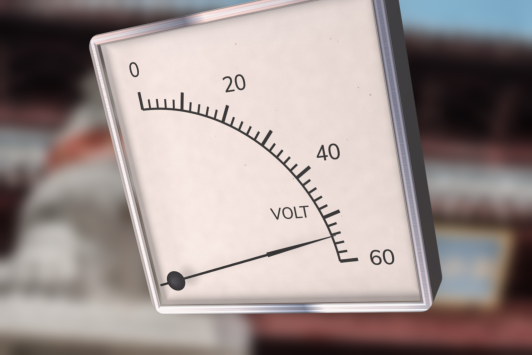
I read 54V
